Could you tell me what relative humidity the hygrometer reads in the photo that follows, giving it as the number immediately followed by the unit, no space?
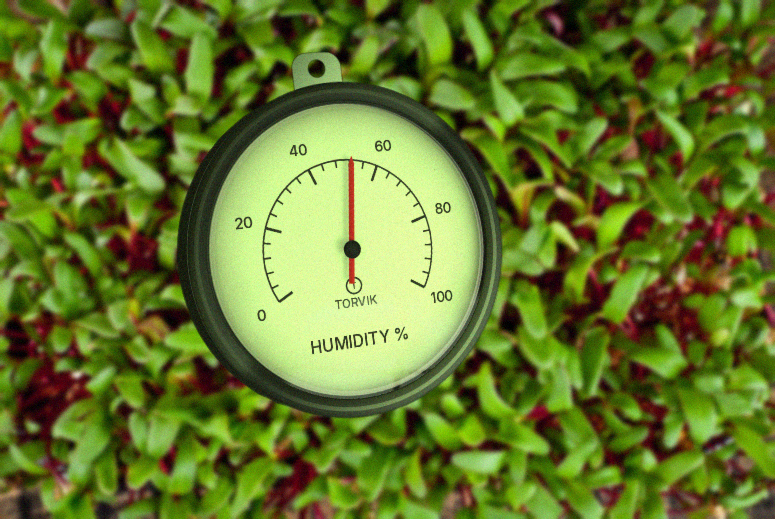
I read 52%
